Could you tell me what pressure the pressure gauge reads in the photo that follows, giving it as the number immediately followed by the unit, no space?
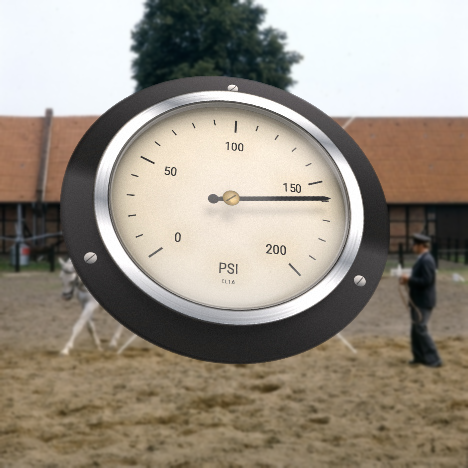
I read 160psi
